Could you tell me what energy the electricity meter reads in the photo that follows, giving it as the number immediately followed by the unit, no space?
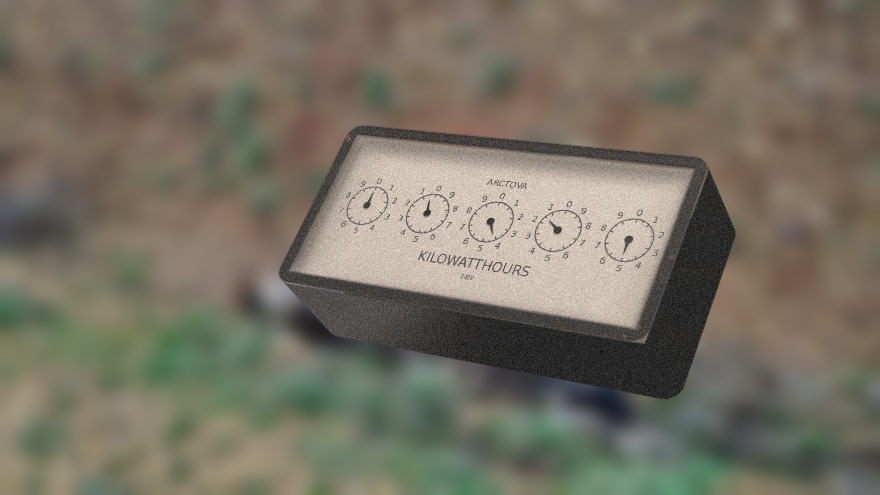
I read 415kWh
